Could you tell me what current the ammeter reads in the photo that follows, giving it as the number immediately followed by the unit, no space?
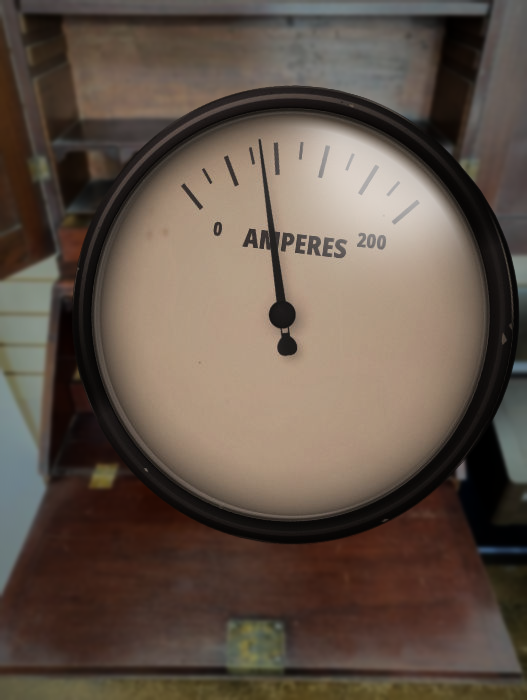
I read 70A
